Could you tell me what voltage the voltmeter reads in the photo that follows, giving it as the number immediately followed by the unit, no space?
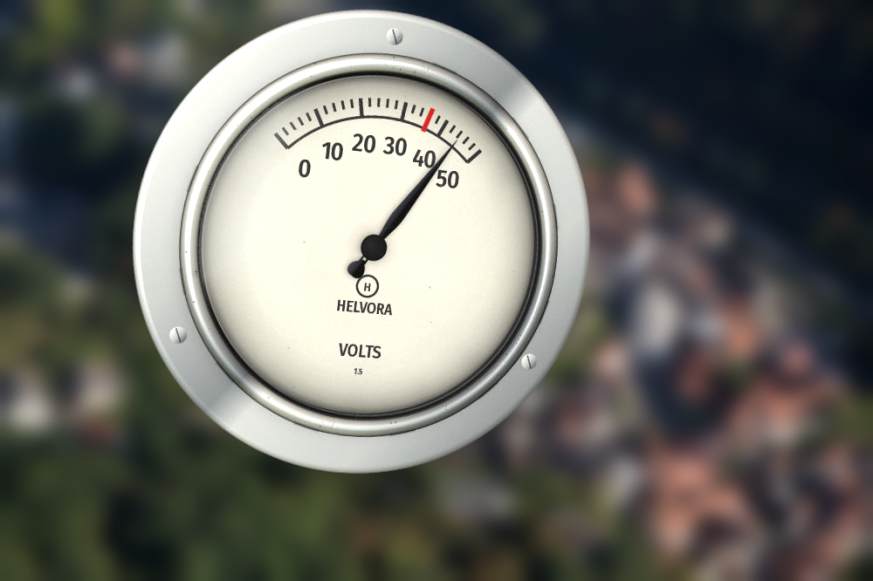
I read 44V
